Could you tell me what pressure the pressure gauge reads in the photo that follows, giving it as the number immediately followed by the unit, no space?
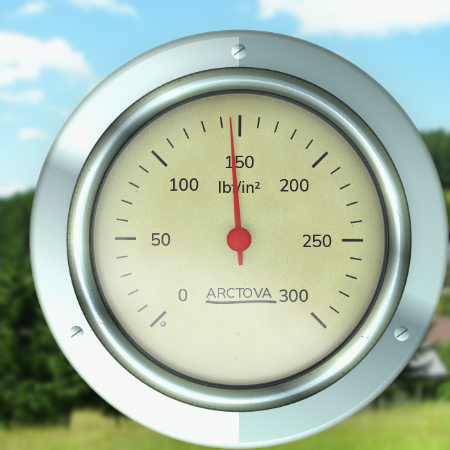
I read 145psi
